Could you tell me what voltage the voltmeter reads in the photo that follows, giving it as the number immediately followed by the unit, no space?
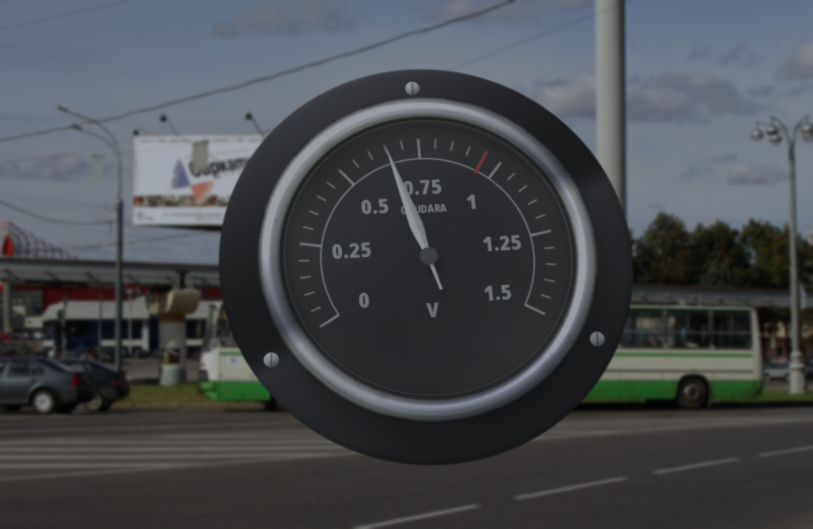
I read 0.65V
